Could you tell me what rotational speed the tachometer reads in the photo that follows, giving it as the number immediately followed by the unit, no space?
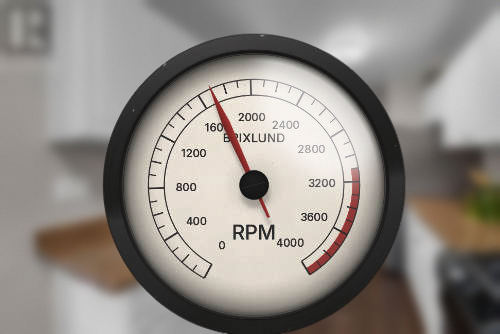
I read 1700rpm
